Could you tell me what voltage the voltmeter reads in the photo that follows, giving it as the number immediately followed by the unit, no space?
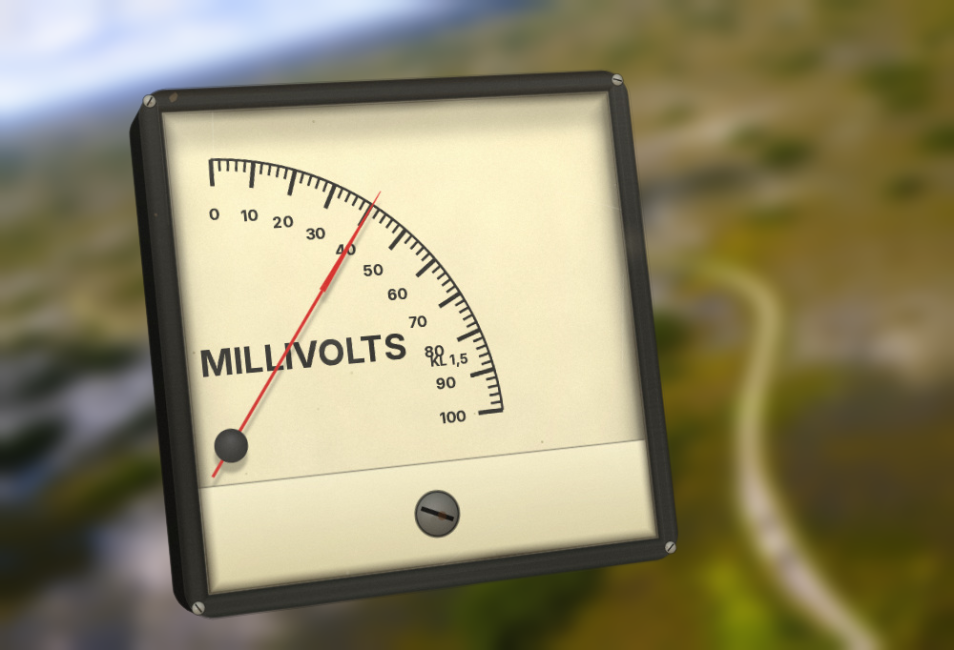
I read 40mV
